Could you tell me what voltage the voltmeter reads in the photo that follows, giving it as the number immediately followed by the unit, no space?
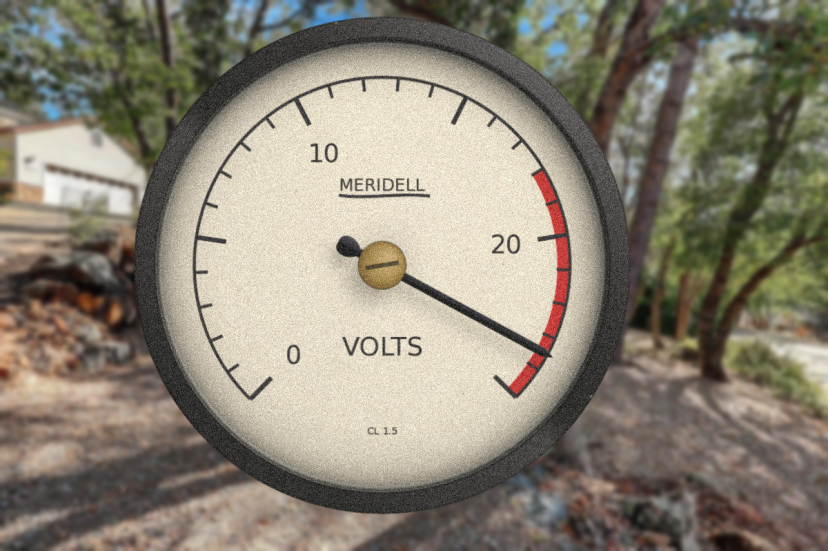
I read 23.5V
